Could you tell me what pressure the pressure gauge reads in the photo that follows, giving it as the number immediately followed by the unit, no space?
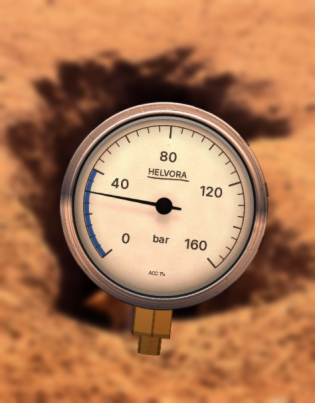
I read 30bar
